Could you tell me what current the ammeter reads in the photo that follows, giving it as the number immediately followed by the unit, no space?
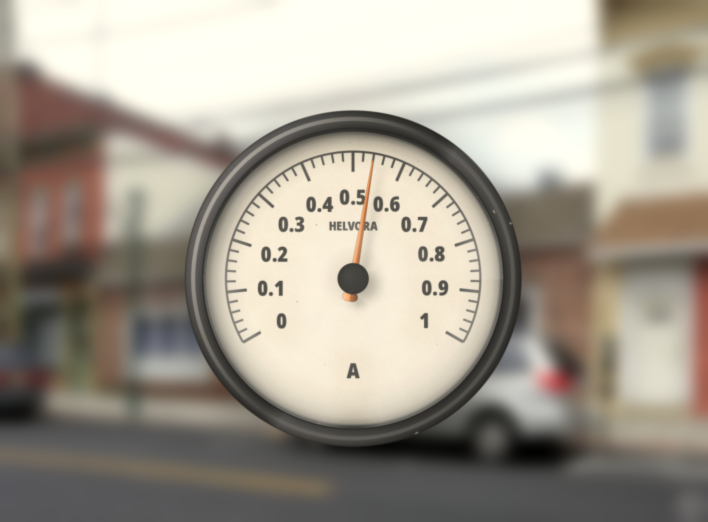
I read 0.54A
